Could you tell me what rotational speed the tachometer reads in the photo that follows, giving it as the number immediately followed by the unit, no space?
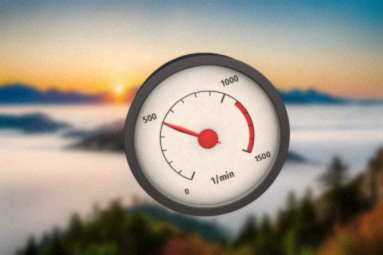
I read 500rpm
